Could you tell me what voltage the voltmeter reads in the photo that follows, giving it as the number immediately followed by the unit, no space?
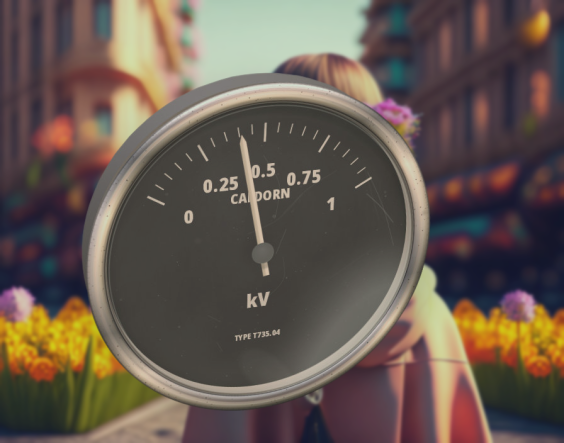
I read 0.4kV
